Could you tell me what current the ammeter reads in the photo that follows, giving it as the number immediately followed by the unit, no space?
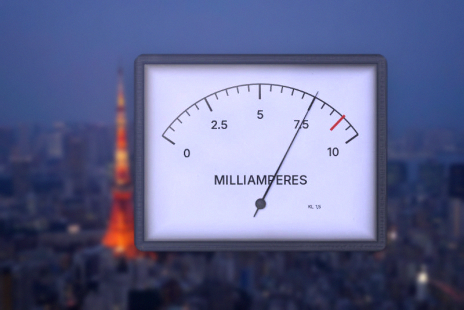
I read 7.5mA
